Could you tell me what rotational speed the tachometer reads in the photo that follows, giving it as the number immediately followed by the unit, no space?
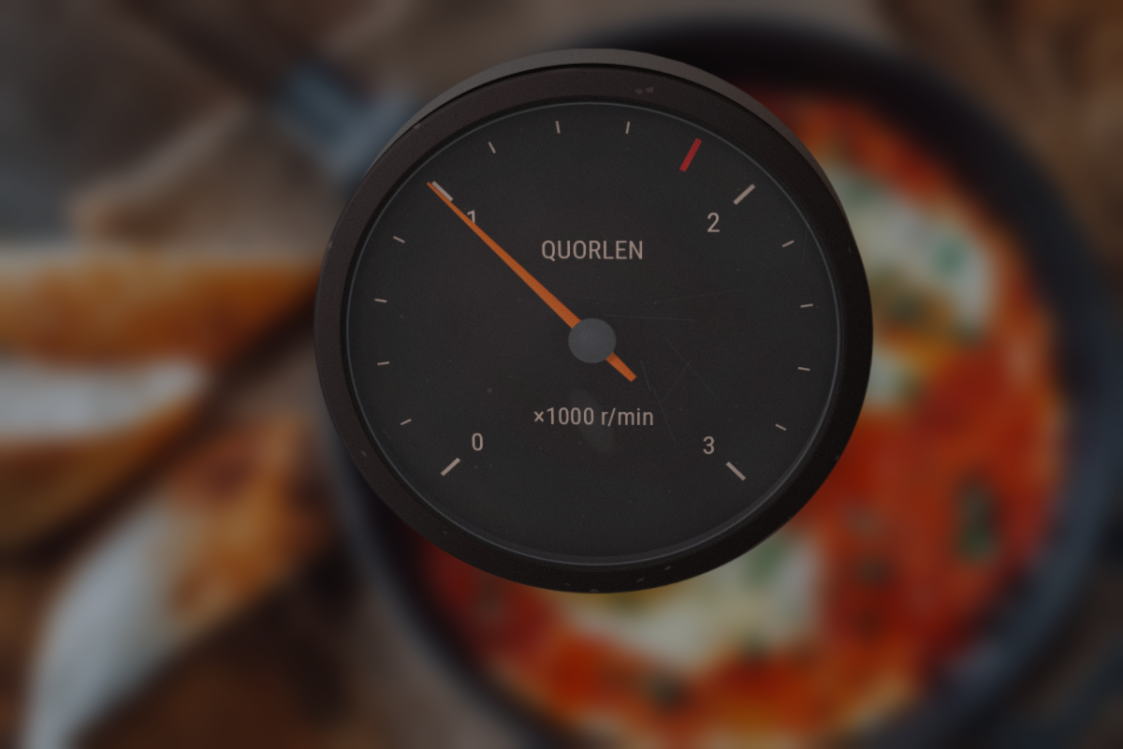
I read 1000rpm
